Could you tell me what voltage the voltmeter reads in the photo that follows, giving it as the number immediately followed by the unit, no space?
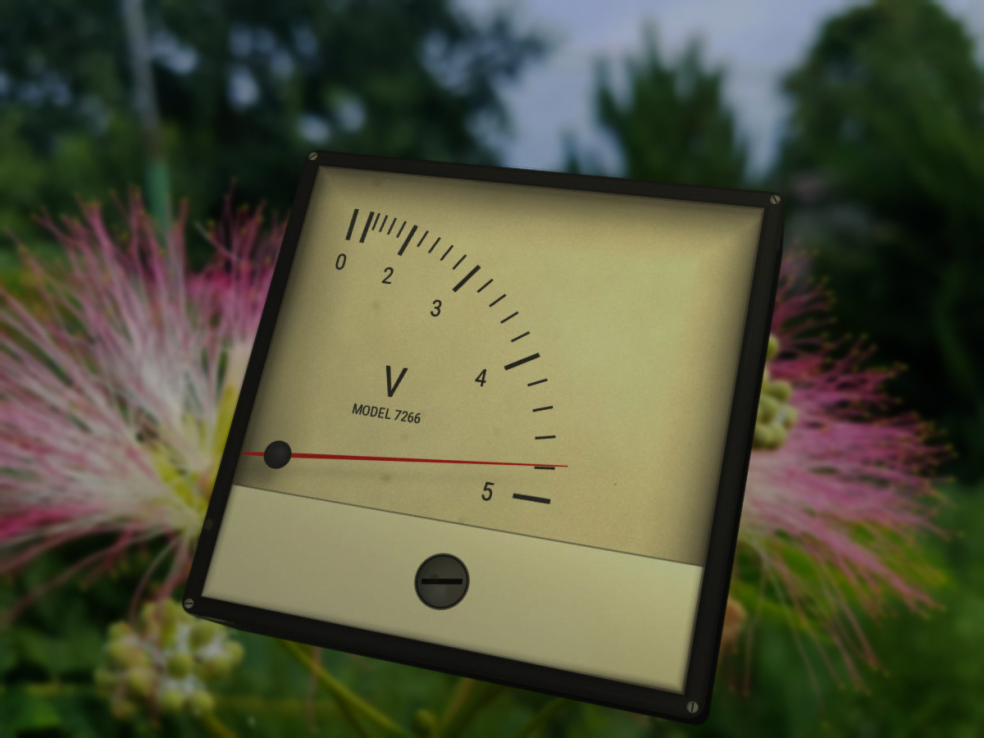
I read 4.8V
